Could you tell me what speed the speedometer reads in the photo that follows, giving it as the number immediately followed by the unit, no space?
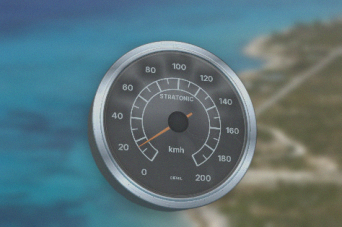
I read 15km/h
